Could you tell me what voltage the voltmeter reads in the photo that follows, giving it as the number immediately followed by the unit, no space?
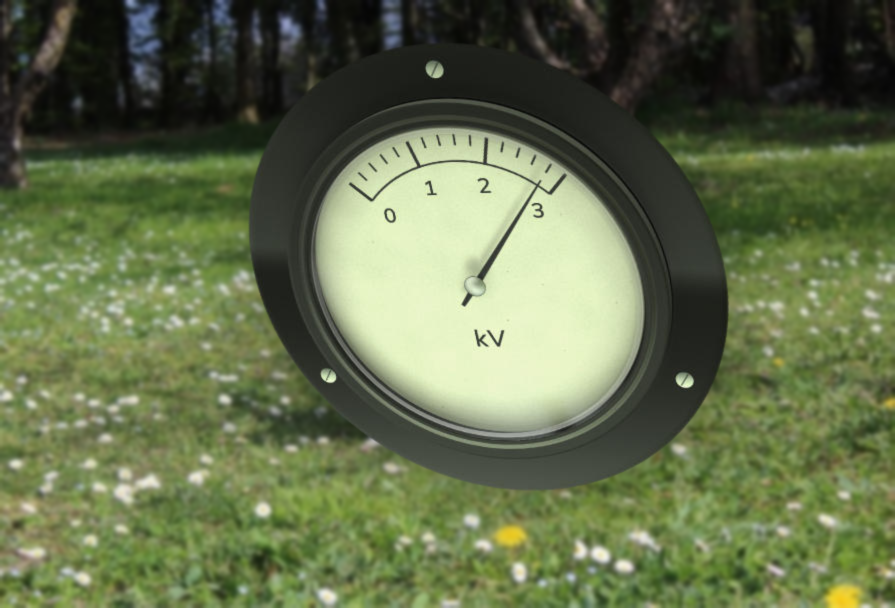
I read 2.8kV
